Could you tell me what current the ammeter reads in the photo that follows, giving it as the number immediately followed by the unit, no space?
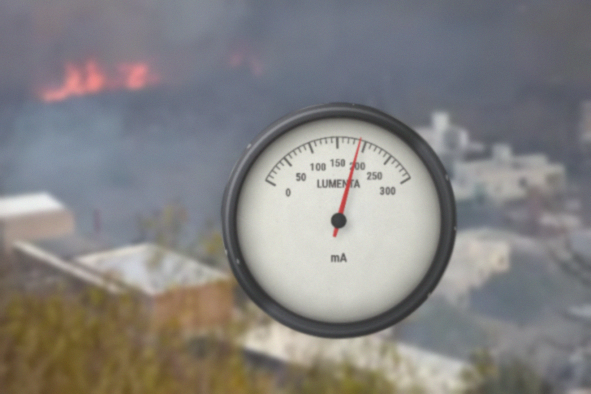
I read 190mA
